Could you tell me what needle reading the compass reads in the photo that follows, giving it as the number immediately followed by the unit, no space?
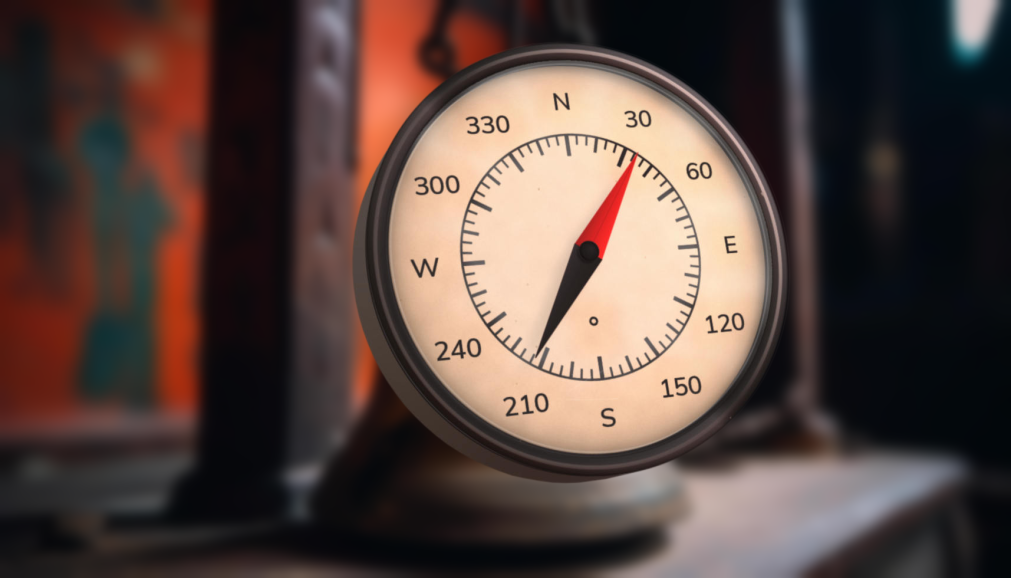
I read 35°
